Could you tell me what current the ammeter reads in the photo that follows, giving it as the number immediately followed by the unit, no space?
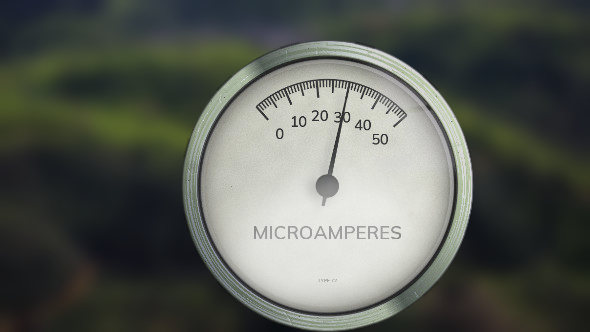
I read 30µA
